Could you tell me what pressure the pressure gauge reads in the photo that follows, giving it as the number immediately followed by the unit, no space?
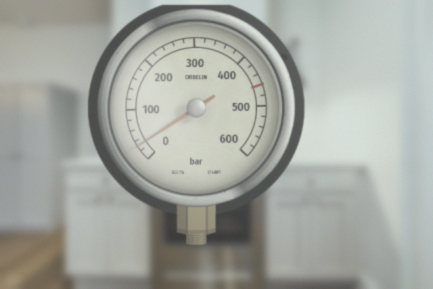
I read 30bar
